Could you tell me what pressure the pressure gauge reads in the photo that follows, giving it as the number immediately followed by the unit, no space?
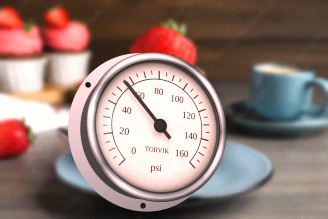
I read 55psi
